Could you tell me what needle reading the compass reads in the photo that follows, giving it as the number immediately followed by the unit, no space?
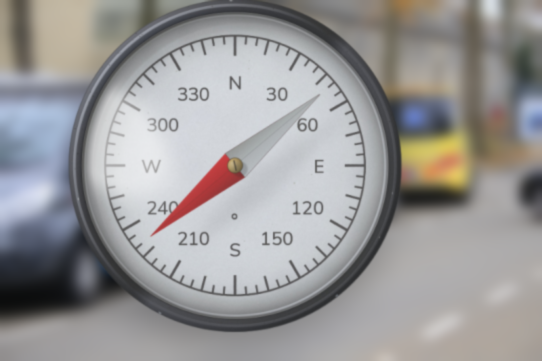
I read 230°
